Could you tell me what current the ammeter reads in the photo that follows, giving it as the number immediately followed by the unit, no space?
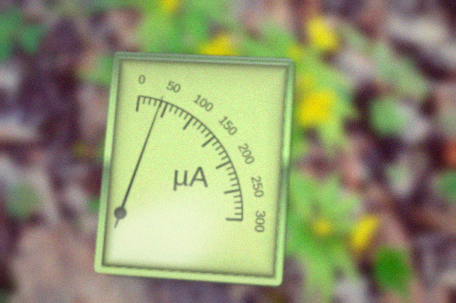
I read 40µA
